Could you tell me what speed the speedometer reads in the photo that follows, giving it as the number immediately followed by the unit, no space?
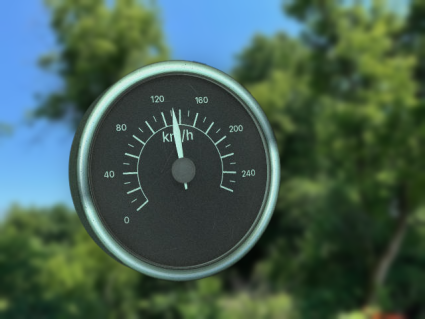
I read 130km/h
